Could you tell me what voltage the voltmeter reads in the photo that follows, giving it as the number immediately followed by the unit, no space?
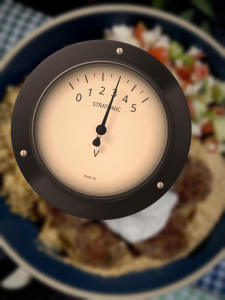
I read 3V
